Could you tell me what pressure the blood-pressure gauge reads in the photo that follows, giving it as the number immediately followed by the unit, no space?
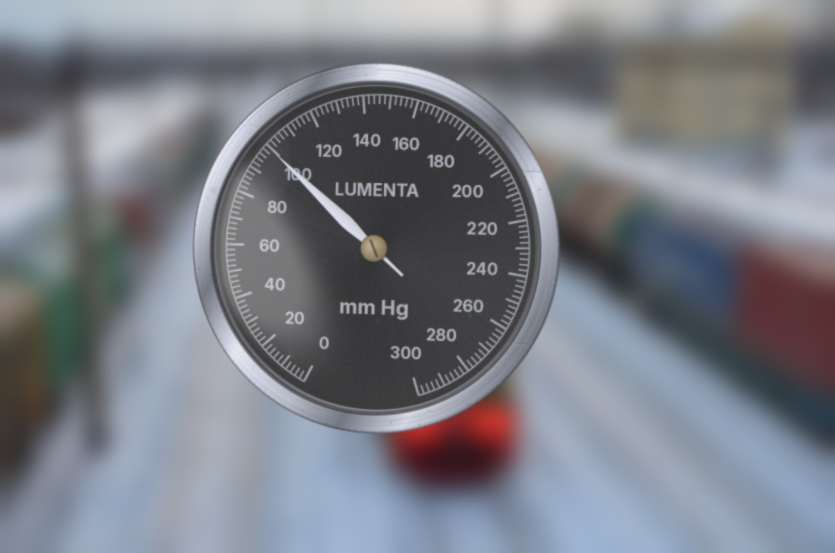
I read 100mmHg
